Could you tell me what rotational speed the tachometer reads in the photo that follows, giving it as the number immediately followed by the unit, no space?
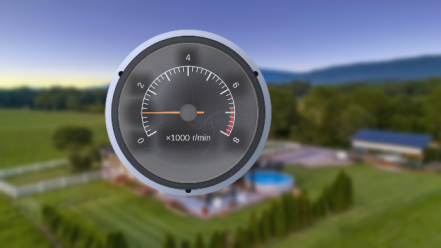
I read 1000rpm
